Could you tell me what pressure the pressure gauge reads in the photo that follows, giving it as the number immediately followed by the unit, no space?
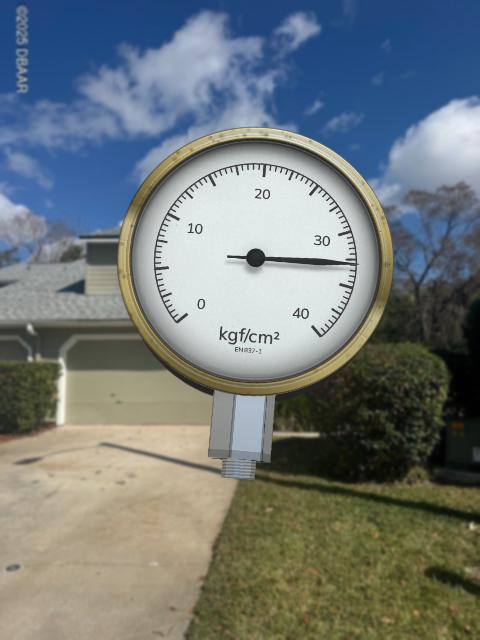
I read 33kg/cm²
